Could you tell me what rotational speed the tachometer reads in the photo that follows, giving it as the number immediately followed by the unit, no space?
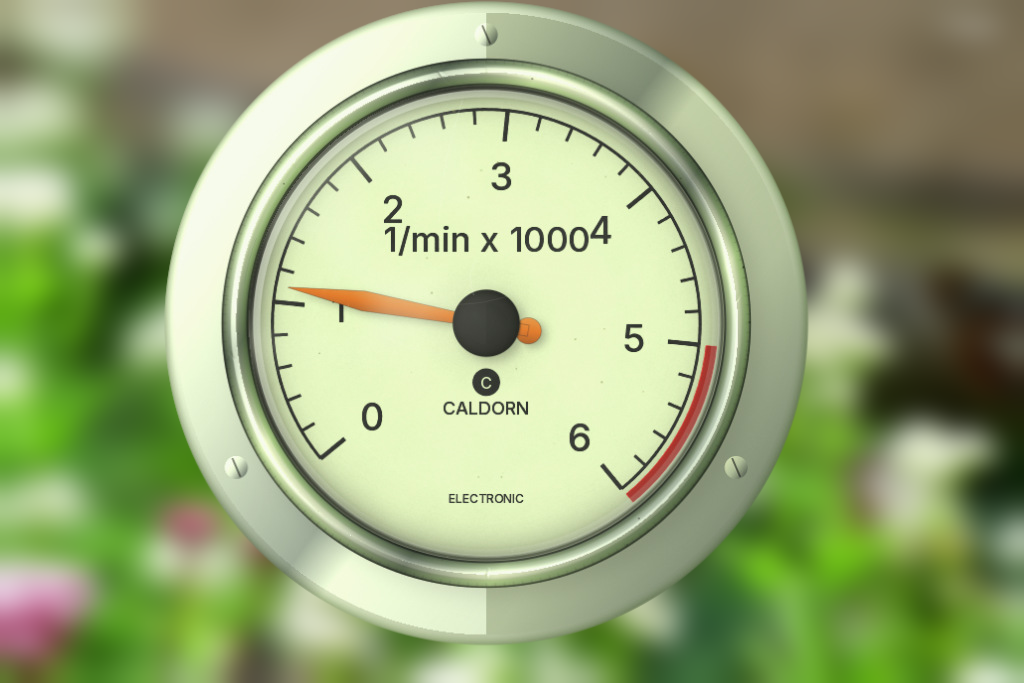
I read 1100rpm
